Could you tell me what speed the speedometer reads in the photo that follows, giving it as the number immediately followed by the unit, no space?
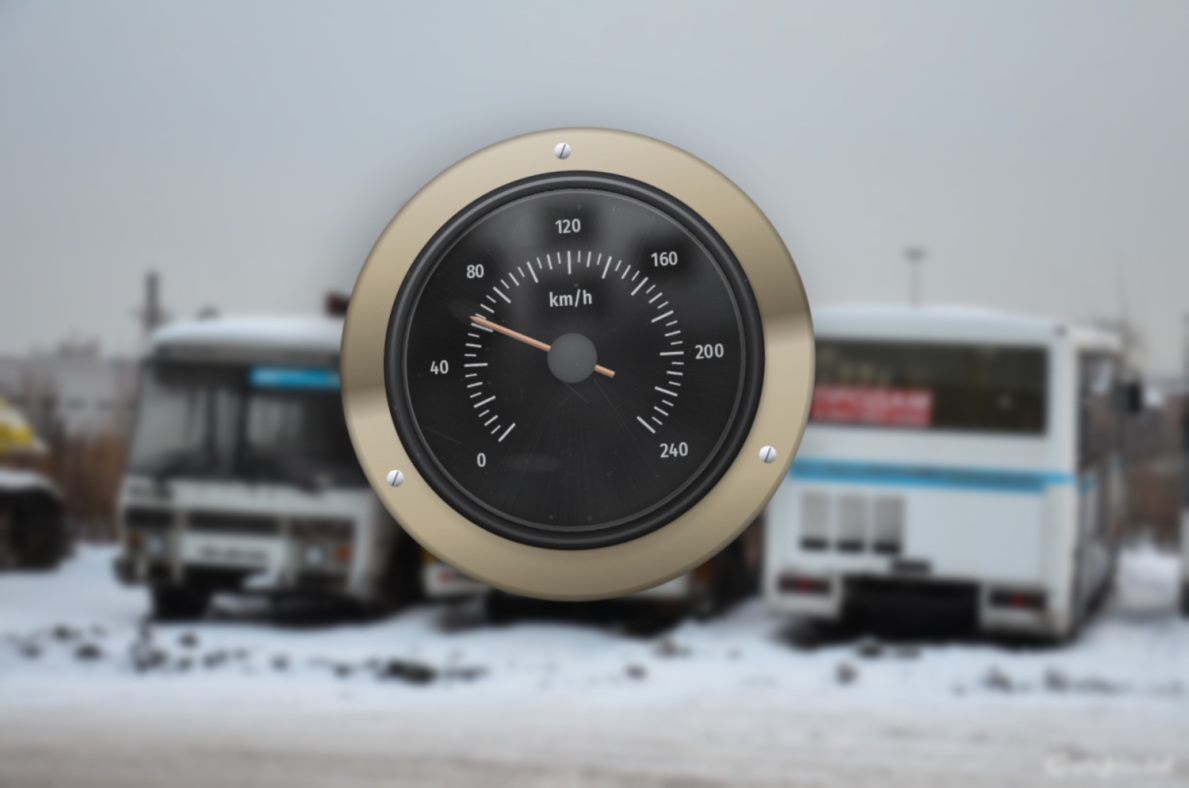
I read 62.5km/h
